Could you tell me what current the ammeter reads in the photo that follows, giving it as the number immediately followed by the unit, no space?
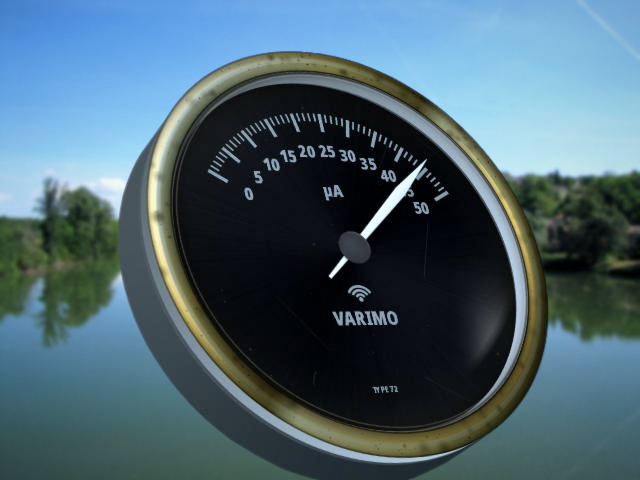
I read 44µA
